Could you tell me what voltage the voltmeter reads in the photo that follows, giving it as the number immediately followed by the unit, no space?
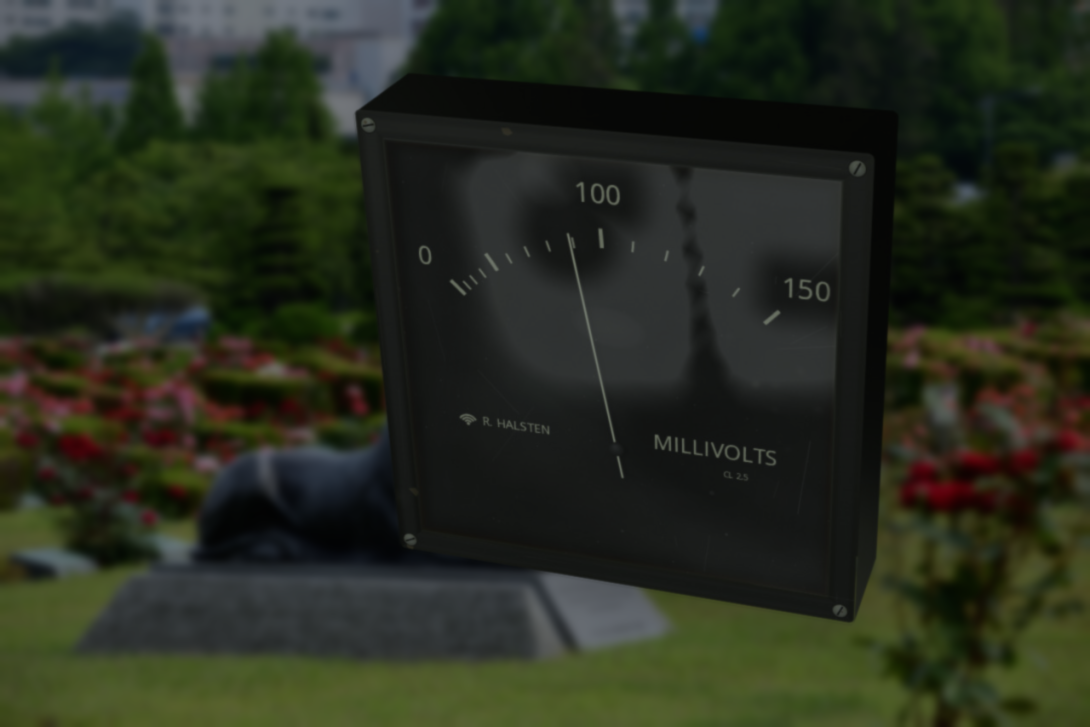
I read 90mV
